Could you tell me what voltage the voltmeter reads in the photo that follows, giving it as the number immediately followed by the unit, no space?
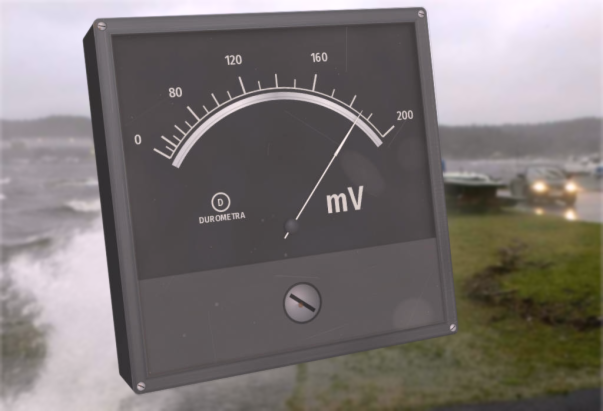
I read 185mV
